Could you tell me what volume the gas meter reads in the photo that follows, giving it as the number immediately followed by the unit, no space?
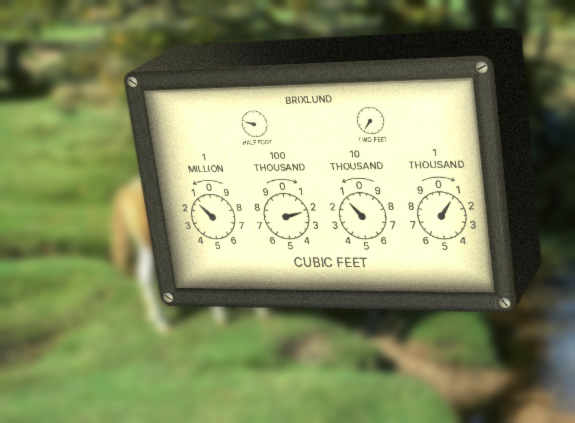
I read 121100ft³
